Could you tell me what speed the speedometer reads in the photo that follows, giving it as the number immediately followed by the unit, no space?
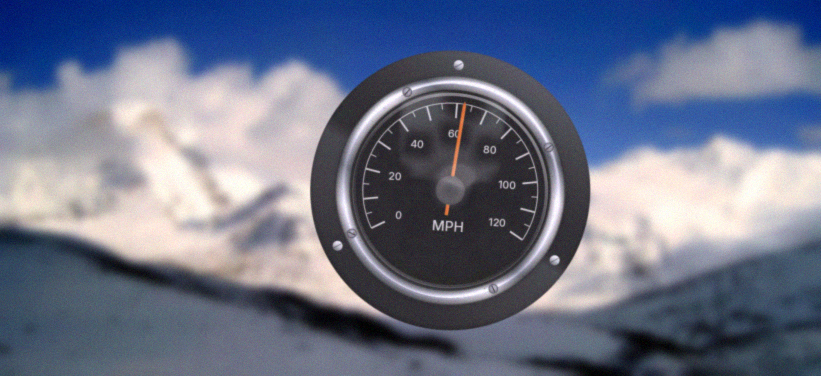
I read 62.5mph
